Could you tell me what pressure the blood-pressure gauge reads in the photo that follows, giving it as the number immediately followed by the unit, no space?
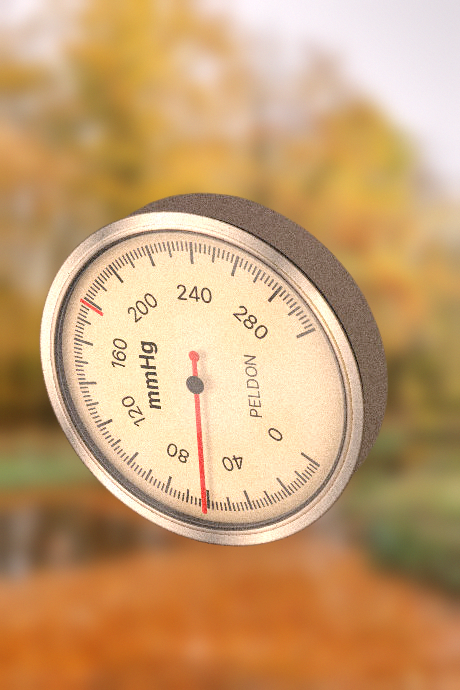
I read 60mmHg
